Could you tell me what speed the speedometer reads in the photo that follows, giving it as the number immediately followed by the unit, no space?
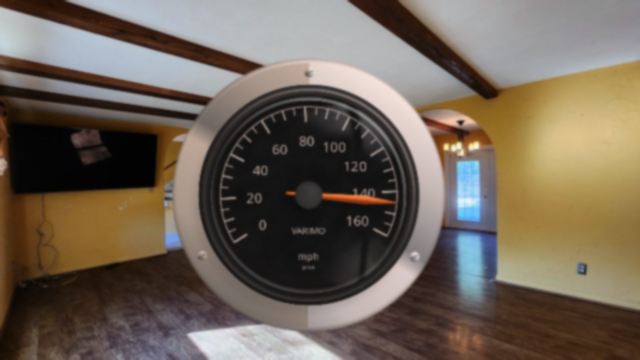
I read 145mph
